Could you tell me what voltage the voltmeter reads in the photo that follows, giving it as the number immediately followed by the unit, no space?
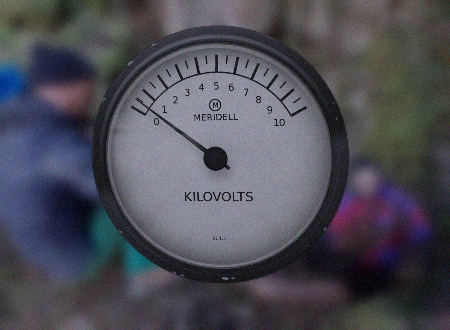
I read 0.5kV
